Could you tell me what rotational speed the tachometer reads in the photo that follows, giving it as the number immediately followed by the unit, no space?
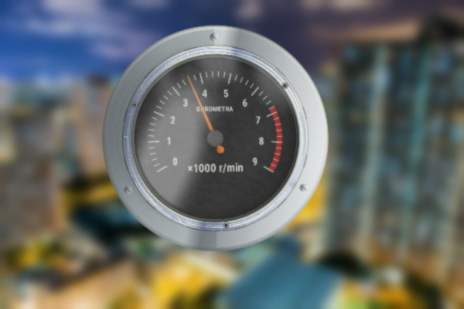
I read 3600rpm
